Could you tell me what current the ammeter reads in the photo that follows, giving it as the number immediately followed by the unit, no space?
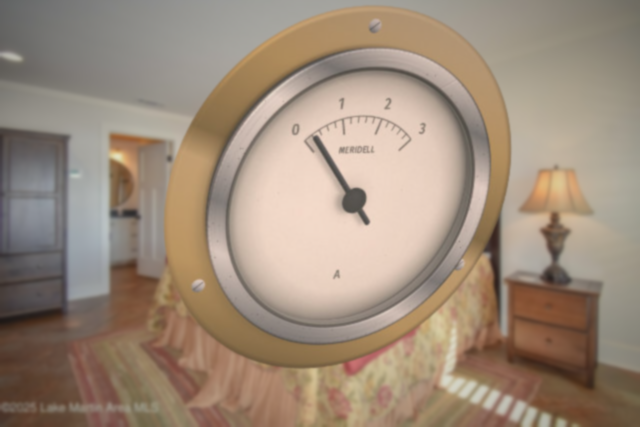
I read 0.2A
